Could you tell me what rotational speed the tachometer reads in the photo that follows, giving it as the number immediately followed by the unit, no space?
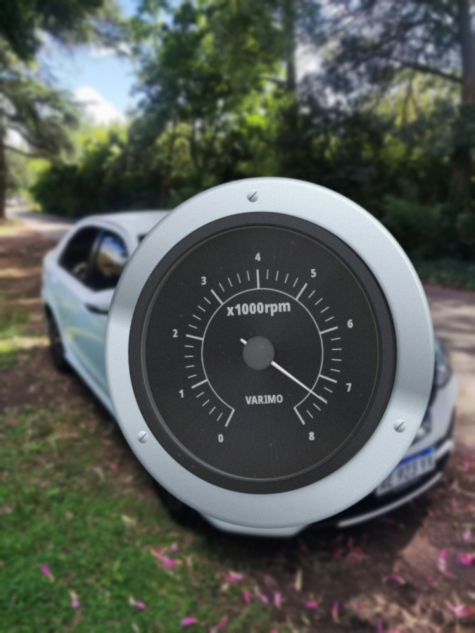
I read 7400rpm
